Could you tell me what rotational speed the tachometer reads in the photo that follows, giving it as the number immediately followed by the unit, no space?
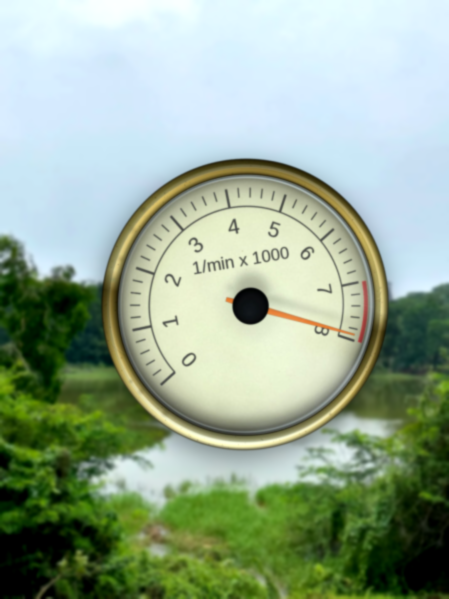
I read 7900rpm
